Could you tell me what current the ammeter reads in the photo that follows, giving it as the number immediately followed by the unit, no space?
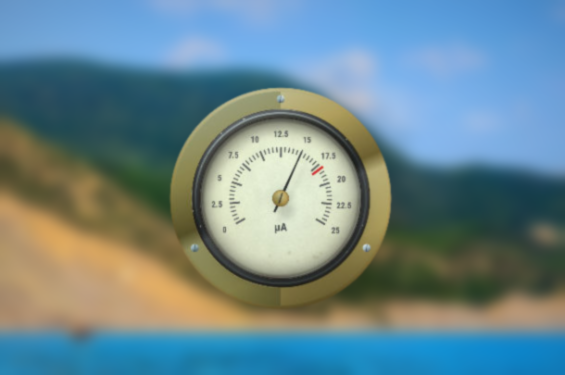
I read 15µA
